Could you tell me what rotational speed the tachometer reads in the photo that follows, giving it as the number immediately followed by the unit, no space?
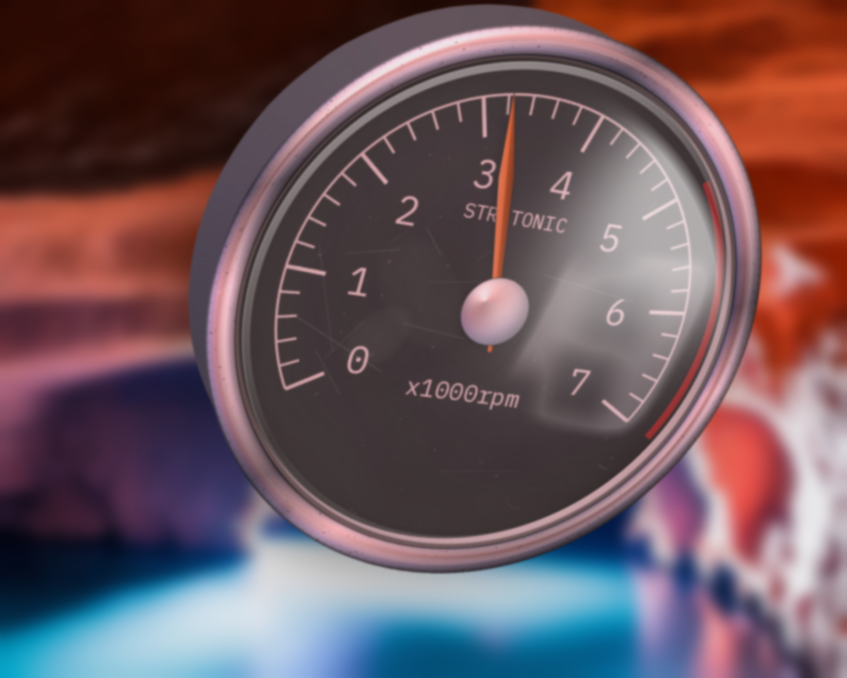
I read 3200rpm
